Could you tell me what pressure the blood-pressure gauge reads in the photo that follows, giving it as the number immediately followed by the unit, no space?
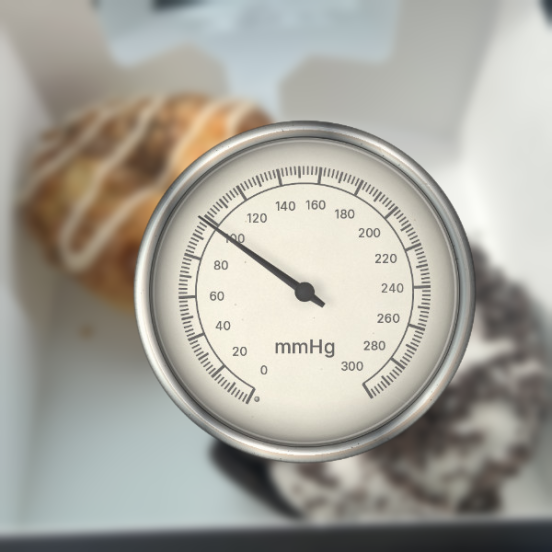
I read 98mmHg
